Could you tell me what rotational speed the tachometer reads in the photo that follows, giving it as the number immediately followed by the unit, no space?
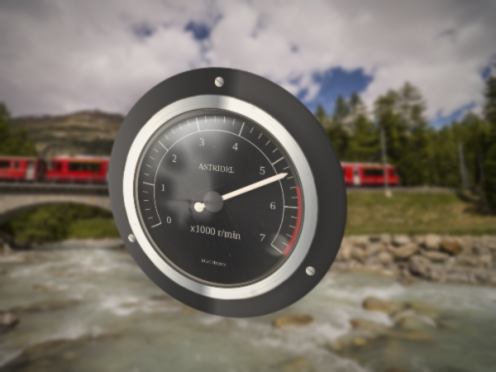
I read 5300rpm
